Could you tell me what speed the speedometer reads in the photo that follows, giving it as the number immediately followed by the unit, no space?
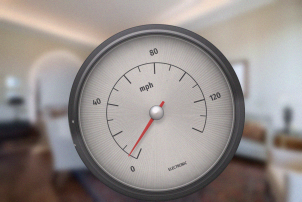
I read 5mph
